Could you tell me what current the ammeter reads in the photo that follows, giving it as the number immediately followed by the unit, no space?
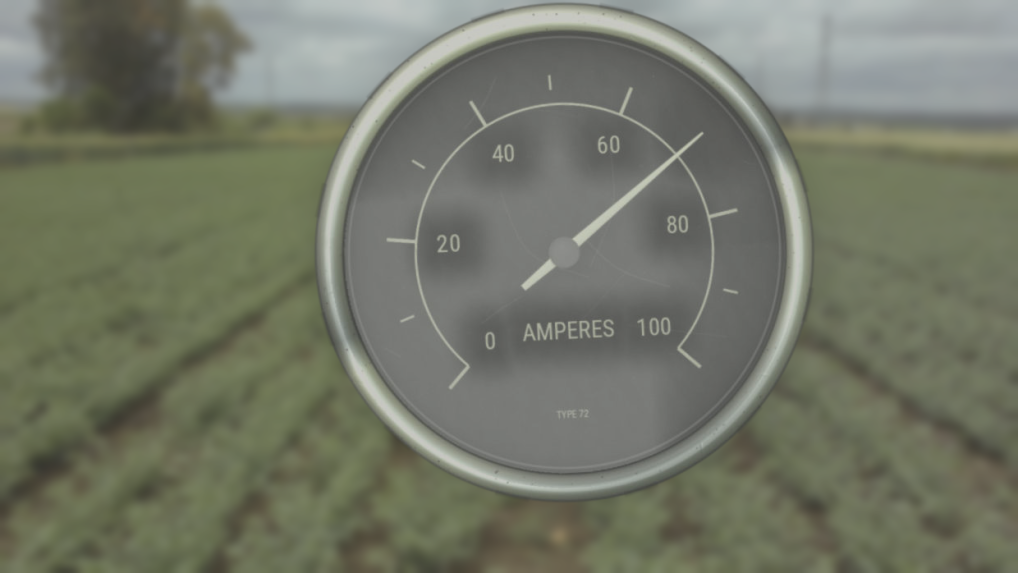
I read 70A
